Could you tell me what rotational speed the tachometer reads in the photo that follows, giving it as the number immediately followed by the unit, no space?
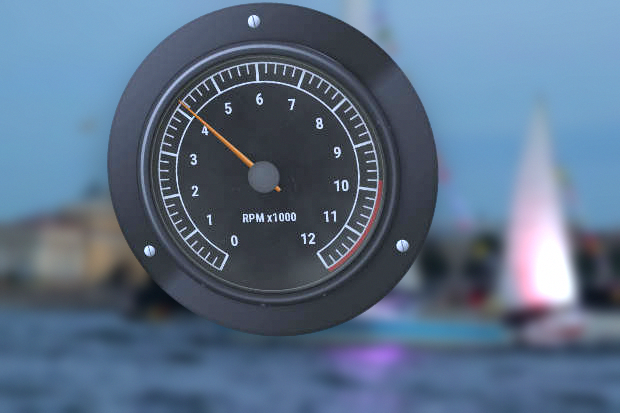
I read 4200rpm
